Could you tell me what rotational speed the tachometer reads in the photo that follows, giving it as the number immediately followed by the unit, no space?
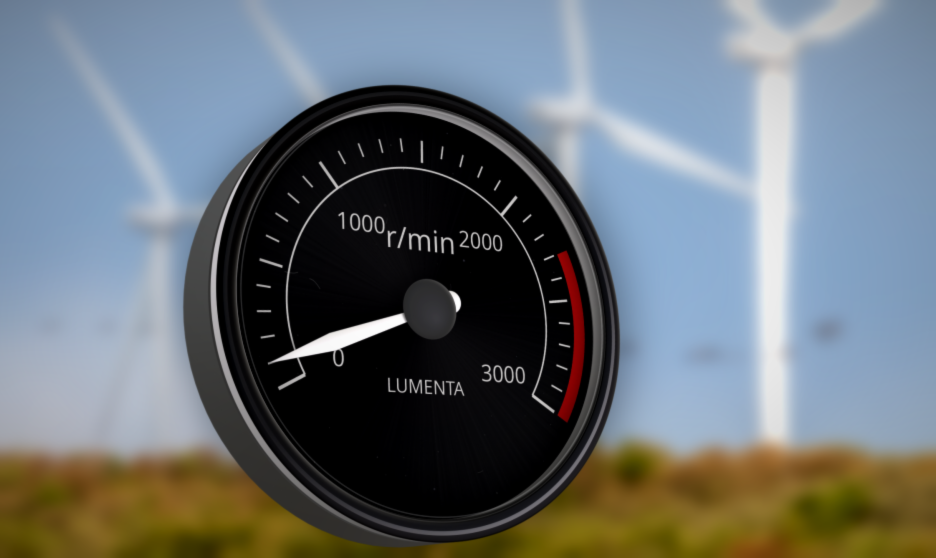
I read 100rpm
